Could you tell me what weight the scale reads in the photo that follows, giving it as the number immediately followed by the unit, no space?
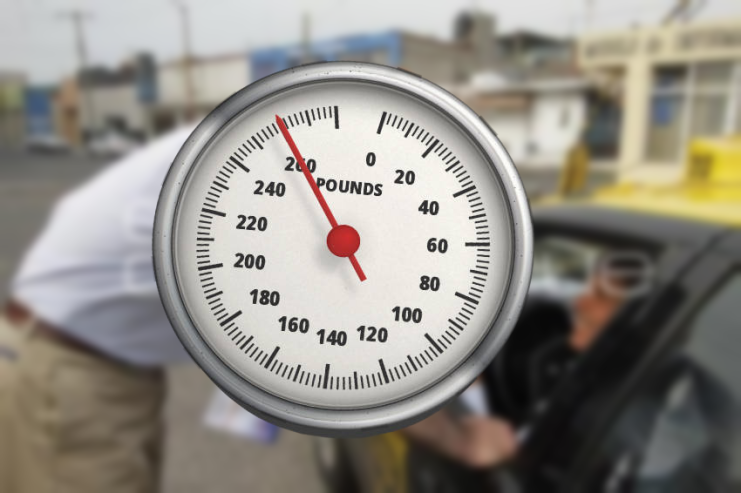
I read 260lb
